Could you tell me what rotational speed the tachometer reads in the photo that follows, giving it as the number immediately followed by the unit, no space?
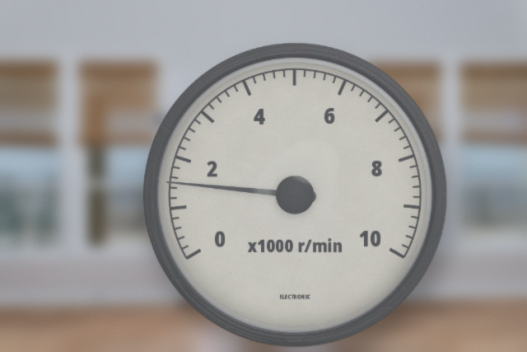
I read 1500rpm
